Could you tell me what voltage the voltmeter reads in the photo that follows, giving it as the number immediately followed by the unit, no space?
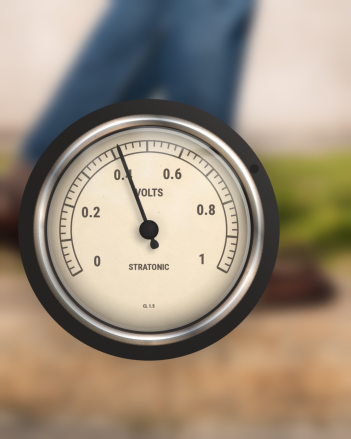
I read 0.42V
